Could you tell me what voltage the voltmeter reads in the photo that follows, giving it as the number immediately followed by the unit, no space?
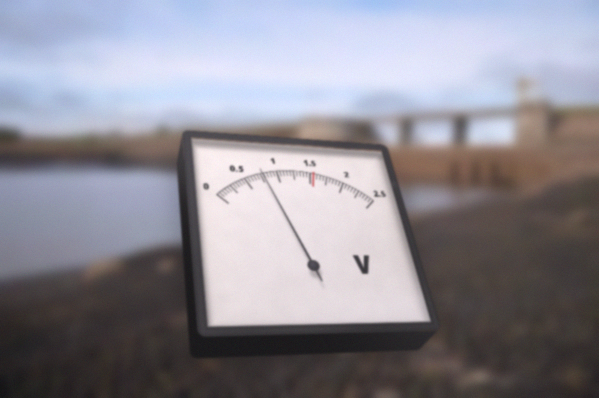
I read 0.75V
